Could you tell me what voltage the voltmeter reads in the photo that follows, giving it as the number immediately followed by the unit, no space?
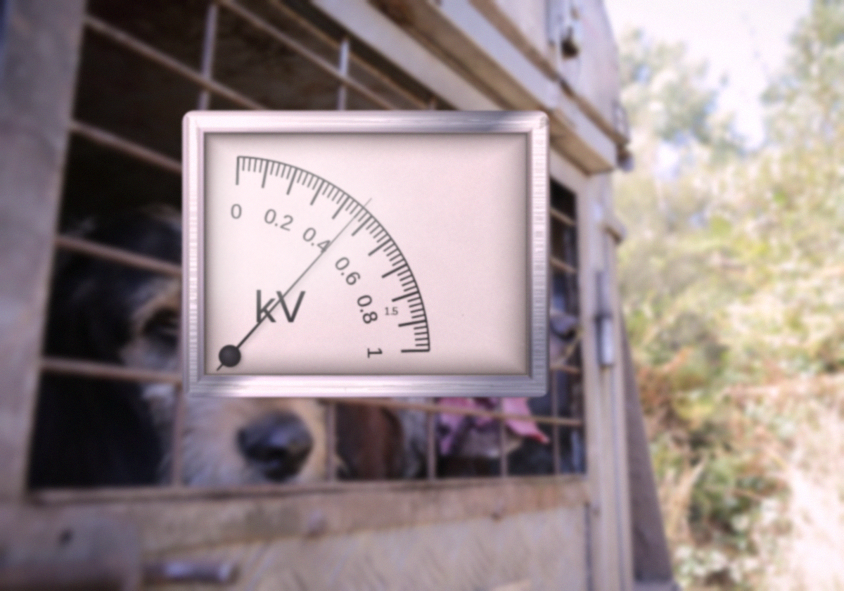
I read 0.46kV
